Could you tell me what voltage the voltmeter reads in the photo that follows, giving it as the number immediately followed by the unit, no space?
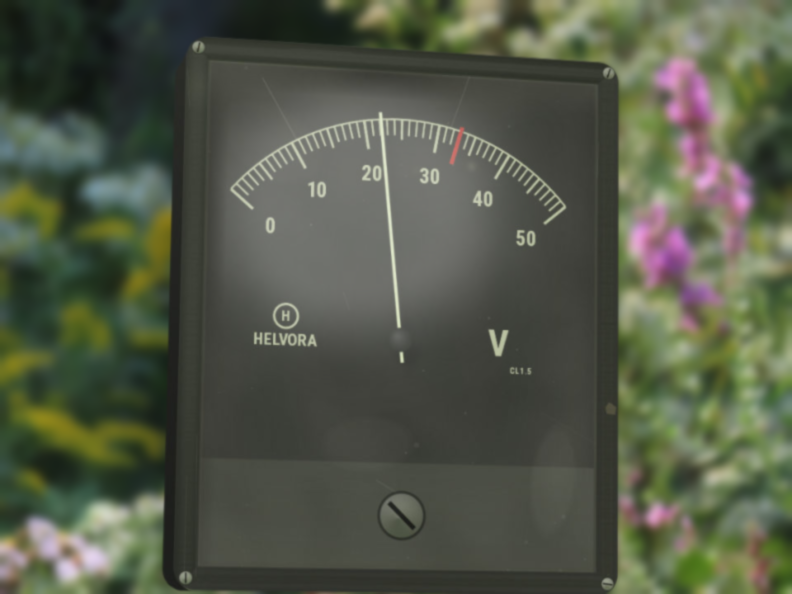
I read 22V
